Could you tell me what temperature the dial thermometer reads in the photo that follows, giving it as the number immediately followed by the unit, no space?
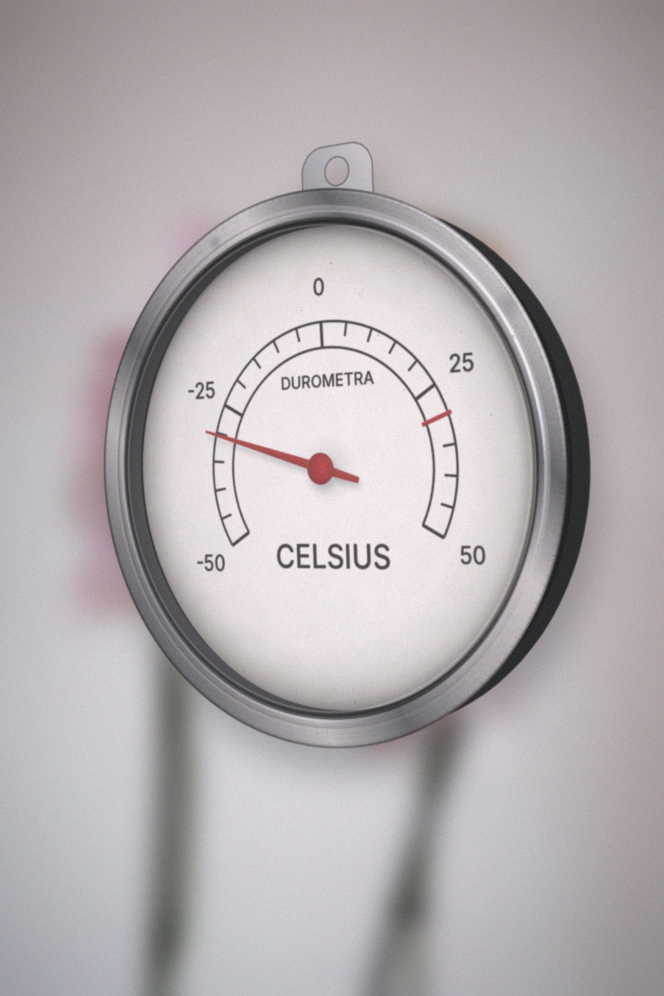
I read -30°C
